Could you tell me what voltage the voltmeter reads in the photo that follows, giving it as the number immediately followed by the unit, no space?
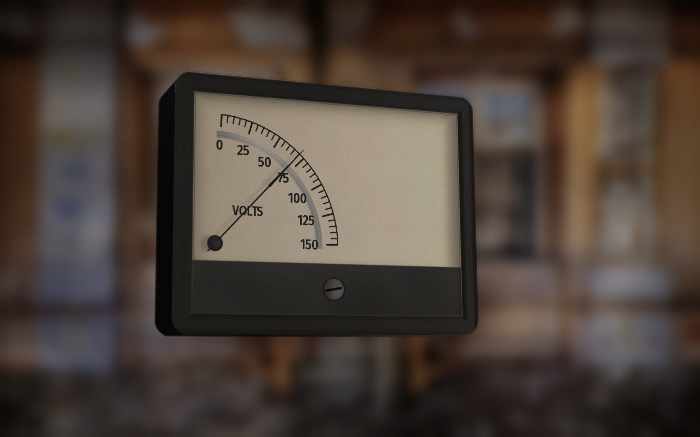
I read 70V
